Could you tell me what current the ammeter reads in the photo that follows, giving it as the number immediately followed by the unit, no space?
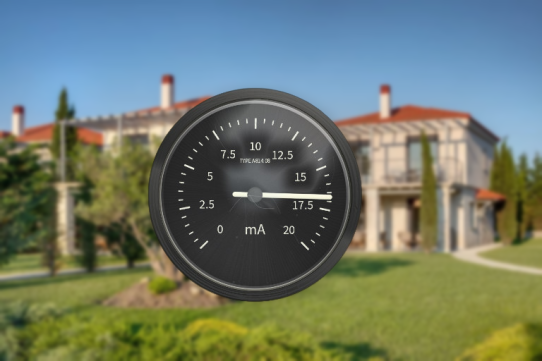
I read 16.75mA
